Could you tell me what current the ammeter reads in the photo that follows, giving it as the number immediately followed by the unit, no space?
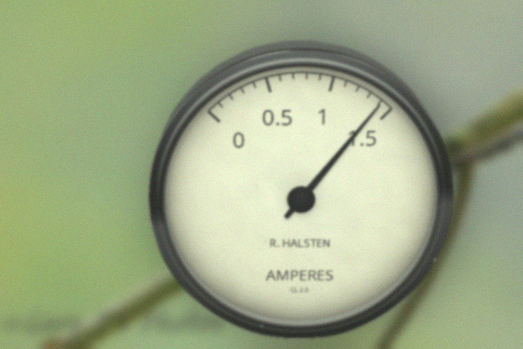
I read 1.4A
